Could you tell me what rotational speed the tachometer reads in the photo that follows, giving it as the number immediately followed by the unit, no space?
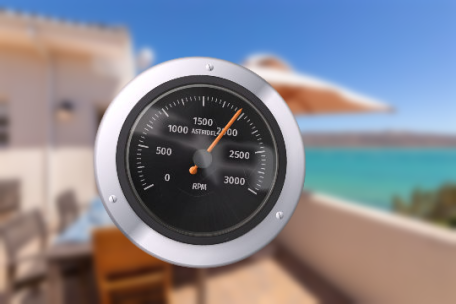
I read 1950rpm
